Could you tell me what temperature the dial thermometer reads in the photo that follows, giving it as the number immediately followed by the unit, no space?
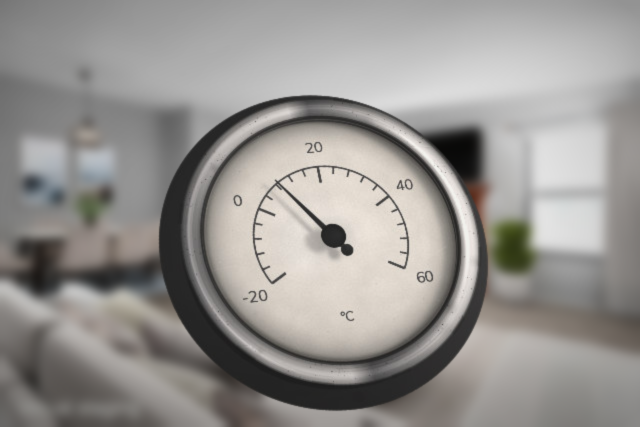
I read 8°C
